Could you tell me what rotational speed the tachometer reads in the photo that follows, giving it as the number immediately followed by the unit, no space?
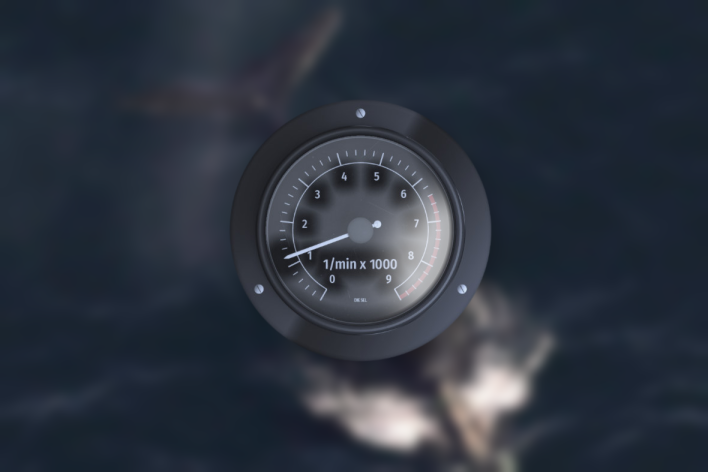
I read 1200rpm
